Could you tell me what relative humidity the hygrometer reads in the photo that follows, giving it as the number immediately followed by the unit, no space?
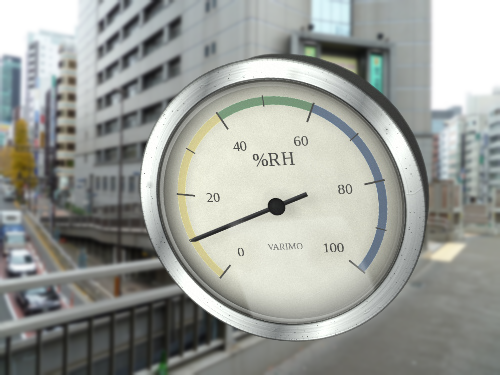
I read 10%
